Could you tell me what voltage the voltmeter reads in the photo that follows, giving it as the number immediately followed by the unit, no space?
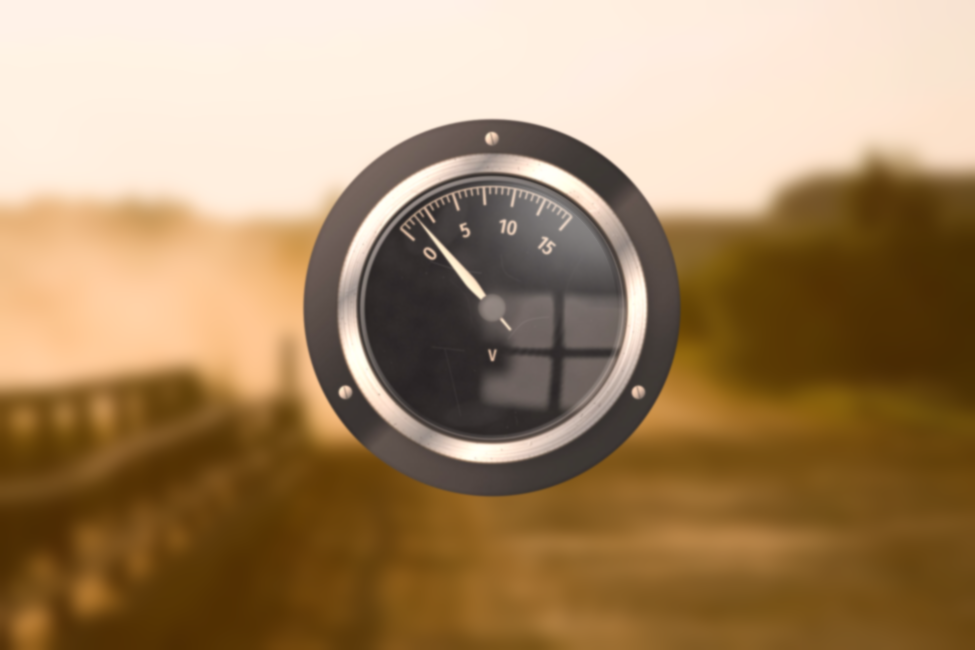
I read 1.5V
